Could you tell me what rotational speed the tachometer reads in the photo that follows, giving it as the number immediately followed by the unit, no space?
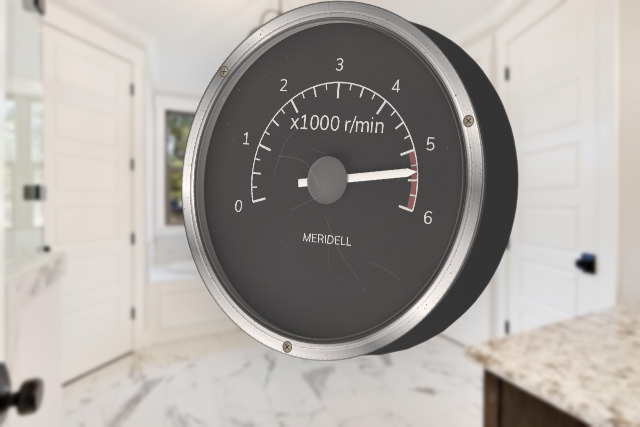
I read 5375rpm
